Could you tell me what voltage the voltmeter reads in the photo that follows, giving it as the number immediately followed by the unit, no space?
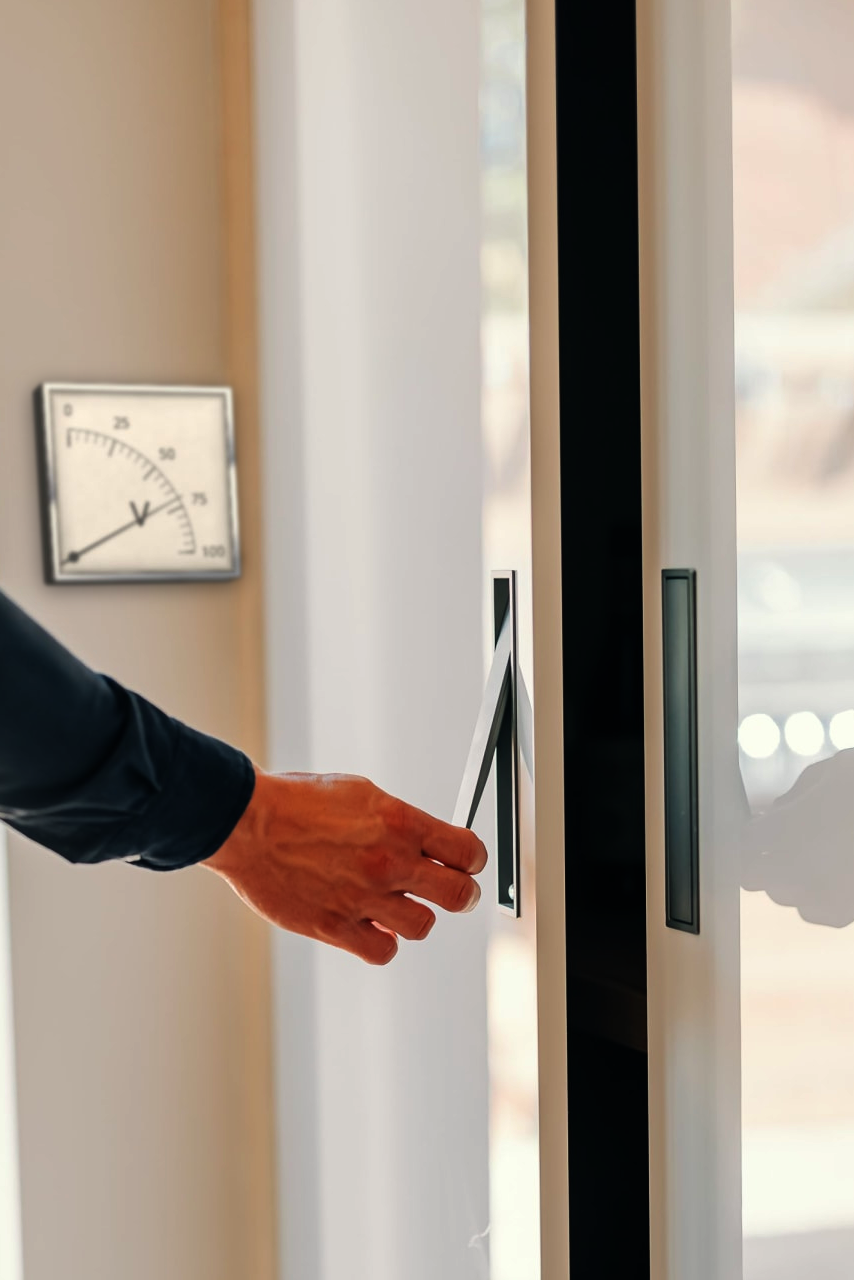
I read 70V
